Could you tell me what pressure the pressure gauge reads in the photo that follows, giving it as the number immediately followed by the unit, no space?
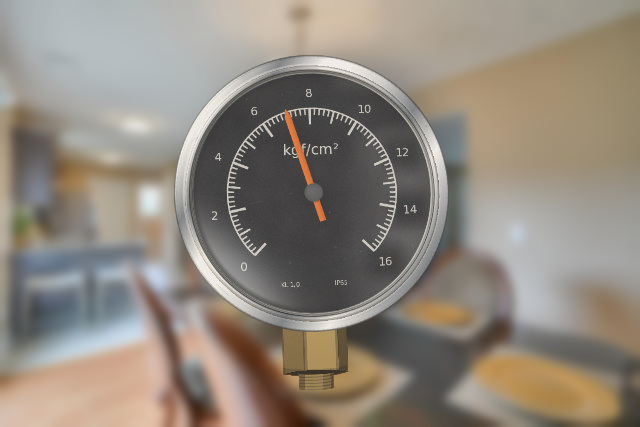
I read 7kg/cm²
